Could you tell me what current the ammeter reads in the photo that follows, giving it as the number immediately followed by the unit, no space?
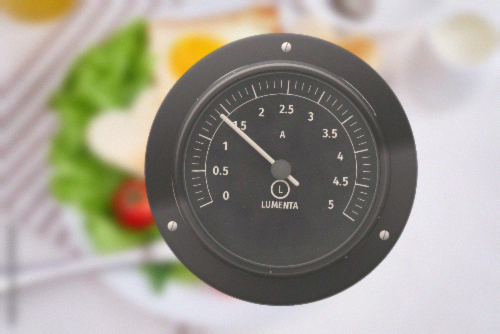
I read 1.4A
